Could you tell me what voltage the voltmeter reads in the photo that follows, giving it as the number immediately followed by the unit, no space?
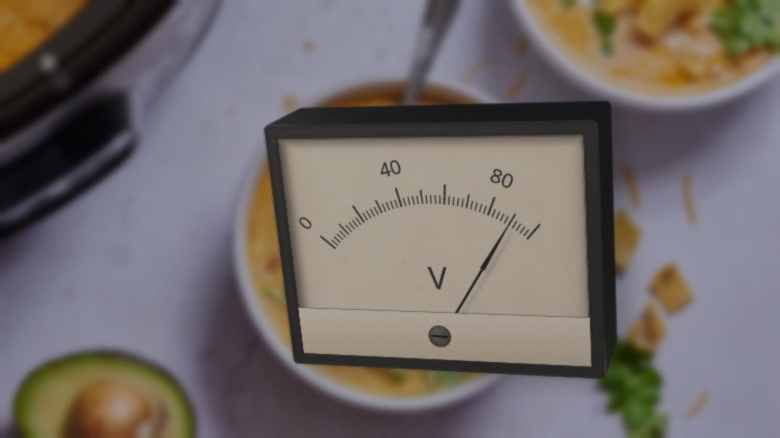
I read 90V
